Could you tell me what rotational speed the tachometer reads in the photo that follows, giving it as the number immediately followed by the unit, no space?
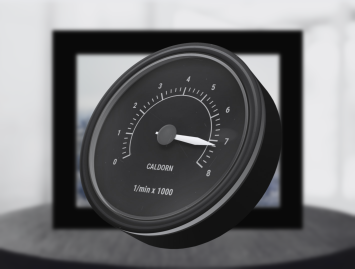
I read 7200rpm
